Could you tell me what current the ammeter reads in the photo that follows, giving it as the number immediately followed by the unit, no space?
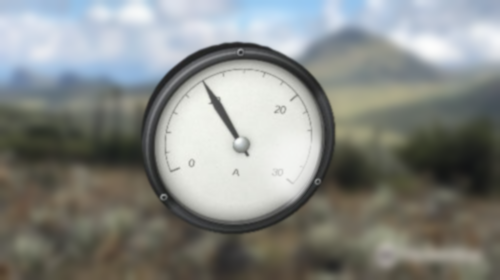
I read 10A
